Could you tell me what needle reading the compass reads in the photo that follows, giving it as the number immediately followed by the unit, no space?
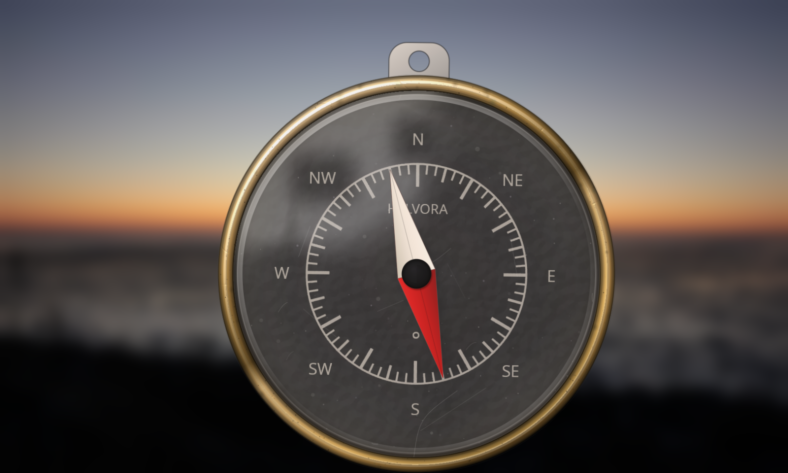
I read 165°
